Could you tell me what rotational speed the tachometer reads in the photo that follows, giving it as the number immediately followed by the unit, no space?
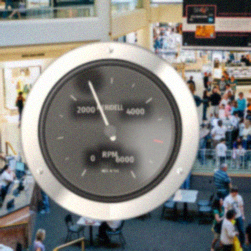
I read 2500rpm
